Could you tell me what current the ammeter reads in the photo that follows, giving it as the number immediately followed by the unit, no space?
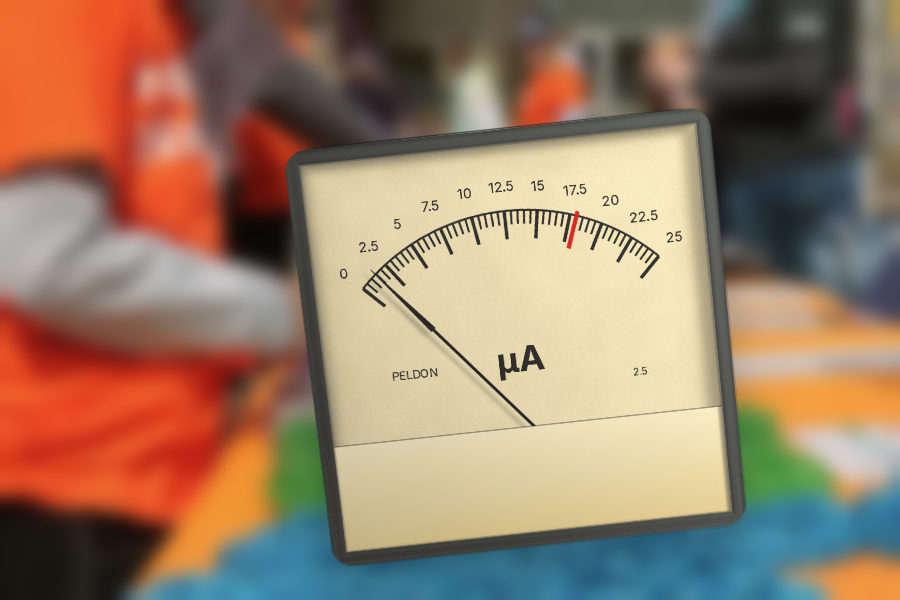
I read 1.5µA
